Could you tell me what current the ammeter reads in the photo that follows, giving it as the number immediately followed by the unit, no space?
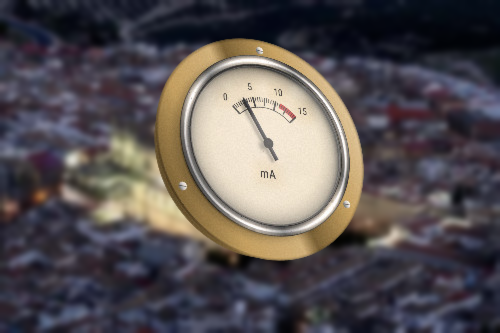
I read 2.5mA
